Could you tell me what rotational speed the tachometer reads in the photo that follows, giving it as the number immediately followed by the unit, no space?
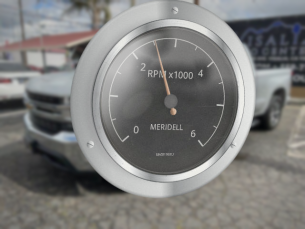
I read 2500rpm
